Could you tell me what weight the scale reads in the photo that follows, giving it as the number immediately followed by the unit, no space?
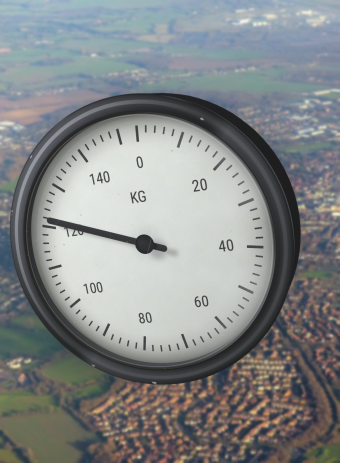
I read 122kg
